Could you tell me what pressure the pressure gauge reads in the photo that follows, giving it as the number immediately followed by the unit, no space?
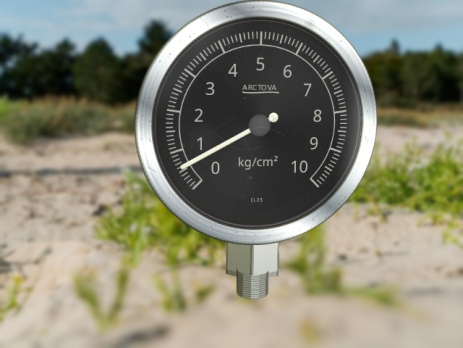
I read 0.6kg/cm²
